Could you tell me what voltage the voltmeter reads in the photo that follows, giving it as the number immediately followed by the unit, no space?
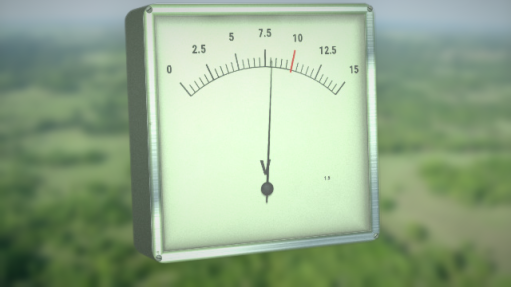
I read 8V
